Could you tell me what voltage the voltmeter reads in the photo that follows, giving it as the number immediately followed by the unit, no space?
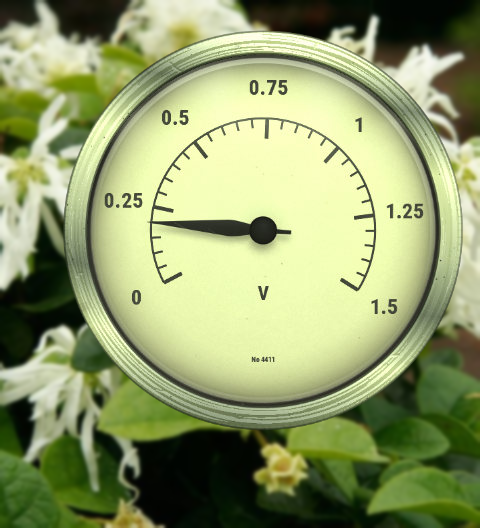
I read 0.2V
